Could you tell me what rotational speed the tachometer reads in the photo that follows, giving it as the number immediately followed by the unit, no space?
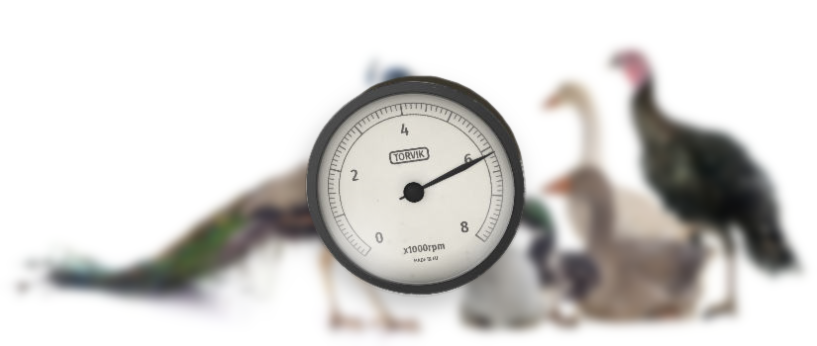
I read 6100rpm
